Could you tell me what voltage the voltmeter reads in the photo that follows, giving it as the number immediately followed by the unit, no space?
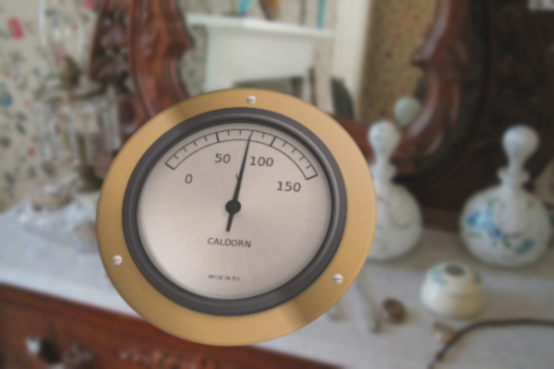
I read 80V
